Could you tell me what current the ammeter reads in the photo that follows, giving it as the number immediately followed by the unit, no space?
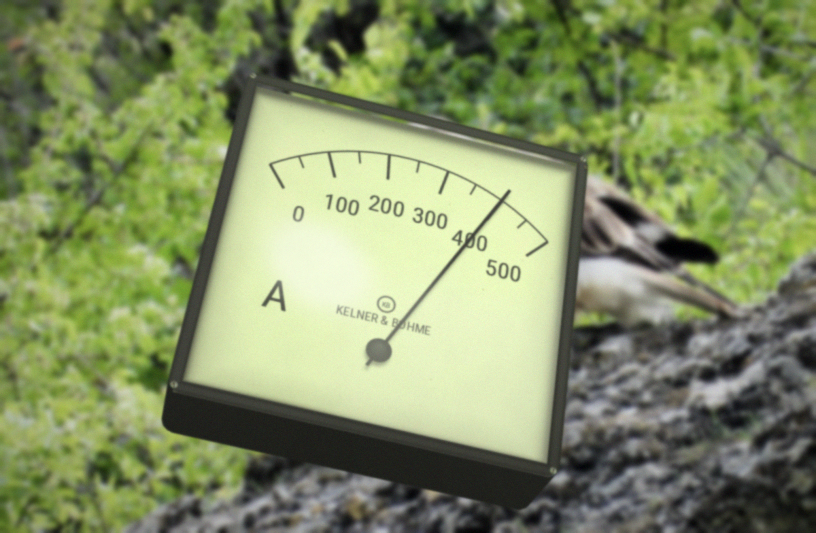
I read 400A
